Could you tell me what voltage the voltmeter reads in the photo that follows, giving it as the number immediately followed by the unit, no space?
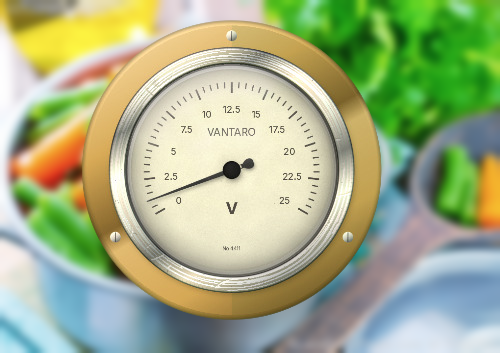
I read 1V
